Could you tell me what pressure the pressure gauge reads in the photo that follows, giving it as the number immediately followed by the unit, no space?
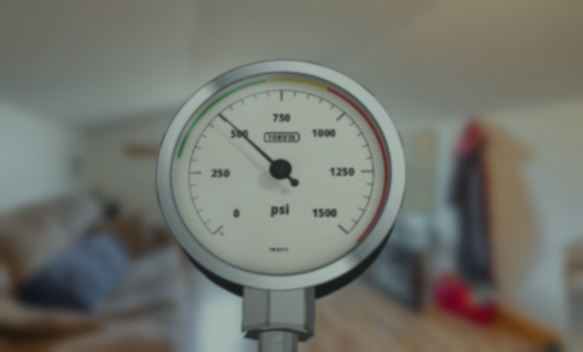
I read 500psi
